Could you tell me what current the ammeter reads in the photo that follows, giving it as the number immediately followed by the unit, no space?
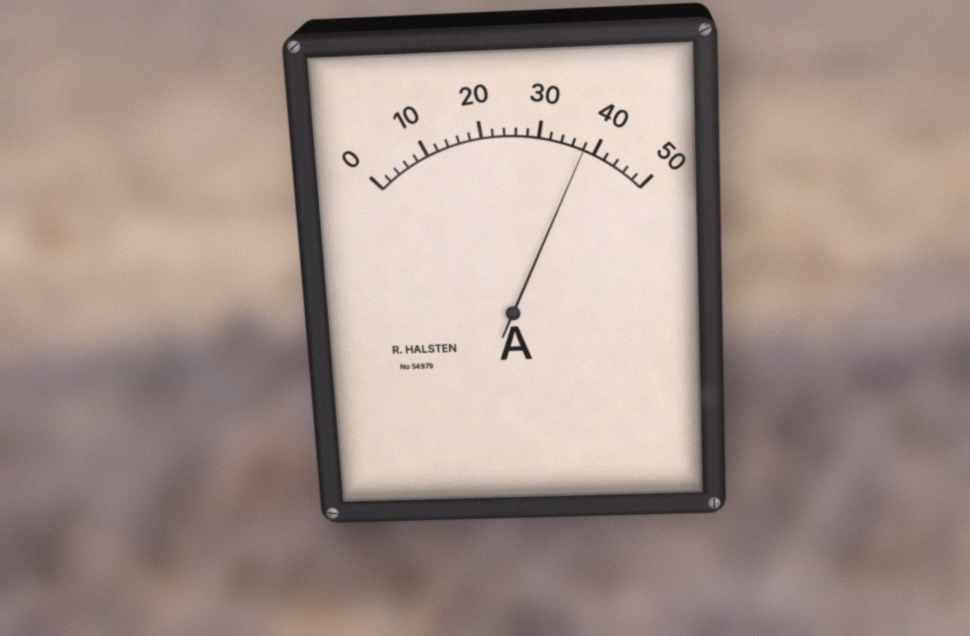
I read 38A
